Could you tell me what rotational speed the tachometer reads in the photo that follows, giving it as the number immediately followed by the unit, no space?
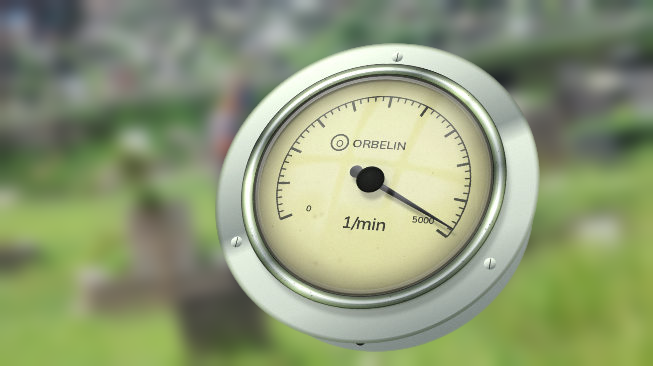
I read 4900rpm
